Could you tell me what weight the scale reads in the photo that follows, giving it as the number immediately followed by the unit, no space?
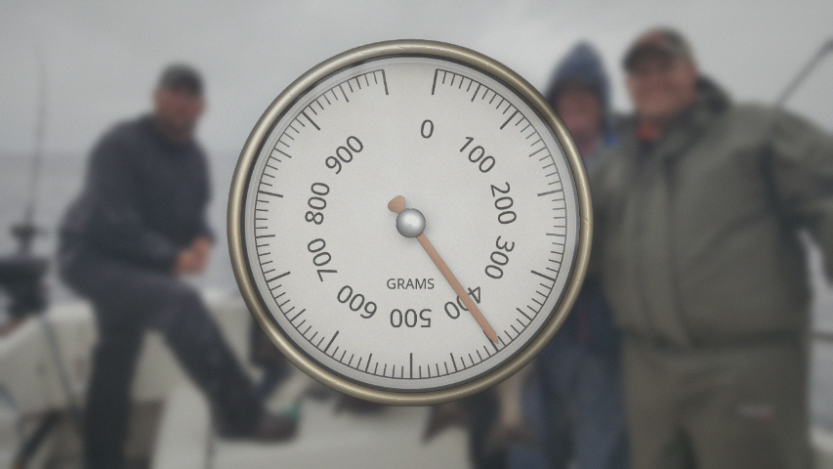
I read 395g
